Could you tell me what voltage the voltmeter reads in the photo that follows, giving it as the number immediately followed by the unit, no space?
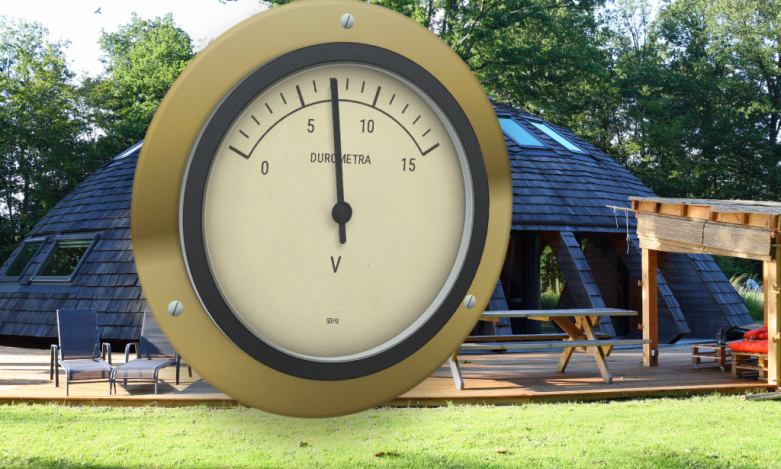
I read 7V
